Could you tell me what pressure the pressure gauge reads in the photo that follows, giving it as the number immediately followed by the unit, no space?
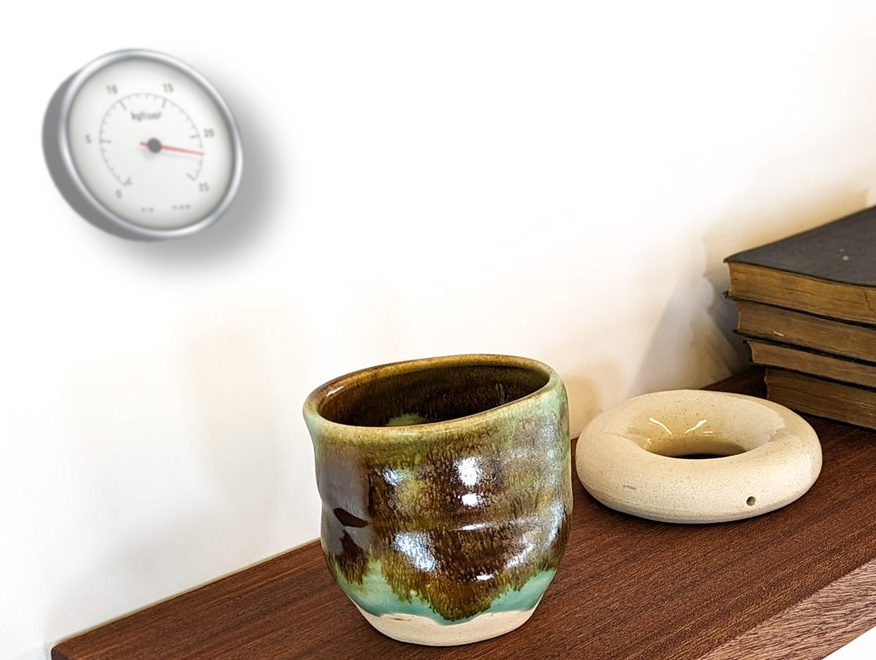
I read 22kg/cm²
